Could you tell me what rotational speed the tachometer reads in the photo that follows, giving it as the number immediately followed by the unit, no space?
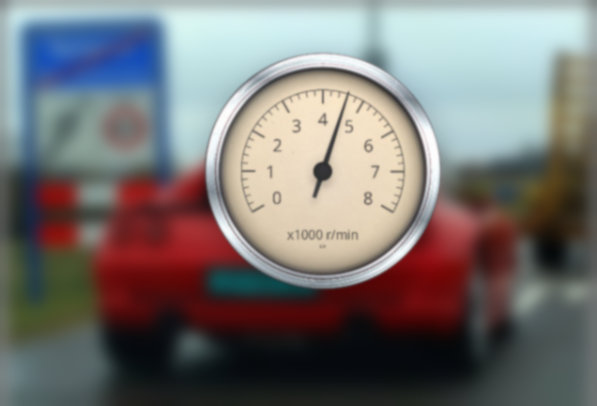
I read 4600rpm
